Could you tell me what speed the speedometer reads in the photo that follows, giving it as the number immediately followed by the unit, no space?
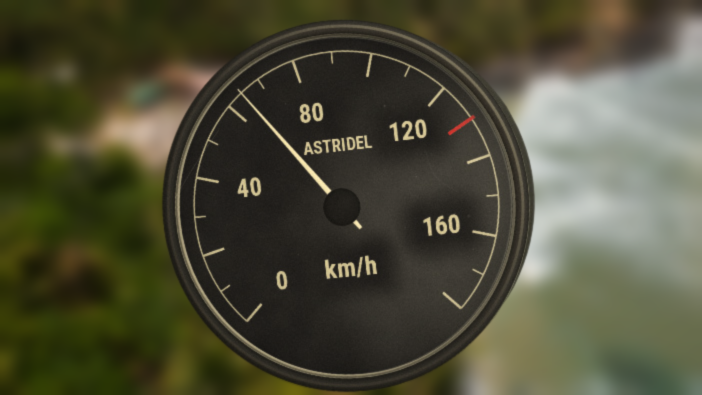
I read 65km/h
